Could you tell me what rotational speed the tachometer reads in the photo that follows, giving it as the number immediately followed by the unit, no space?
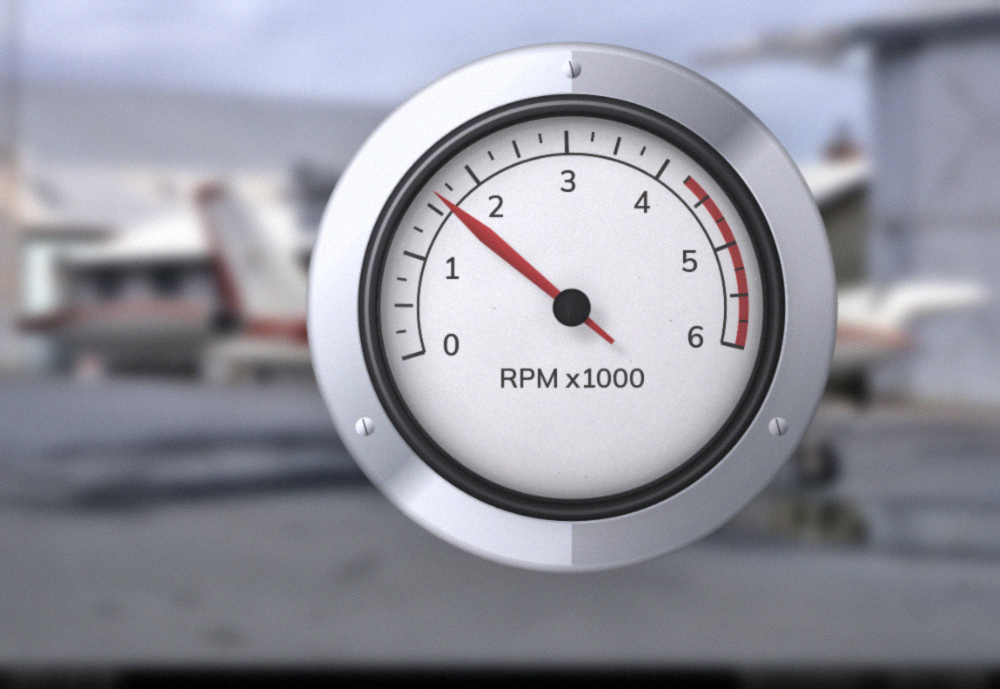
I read 1625rpm
